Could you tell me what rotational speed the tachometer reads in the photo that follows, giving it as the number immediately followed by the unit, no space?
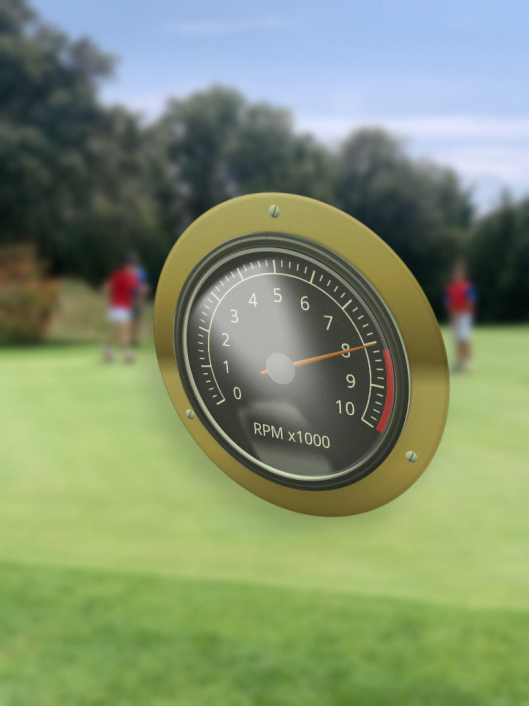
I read 8000rpm
